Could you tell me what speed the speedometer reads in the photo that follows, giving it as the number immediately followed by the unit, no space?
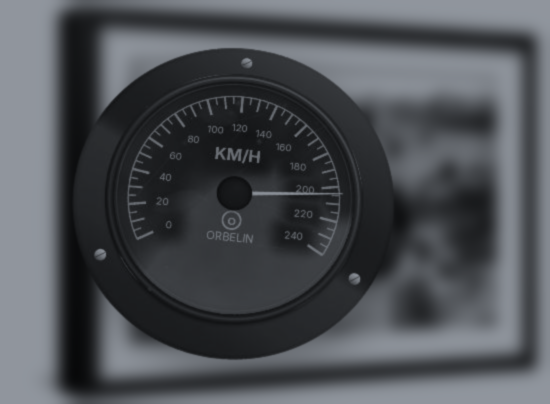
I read 205km/h
